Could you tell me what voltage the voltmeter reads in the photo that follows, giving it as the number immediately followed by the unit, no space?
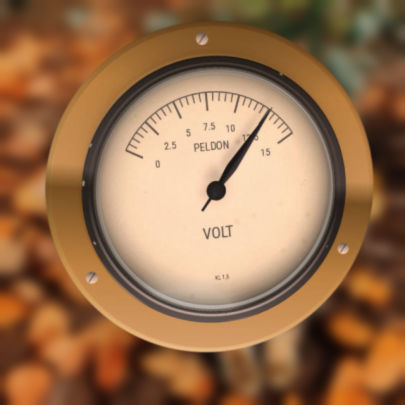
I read 12.5V
